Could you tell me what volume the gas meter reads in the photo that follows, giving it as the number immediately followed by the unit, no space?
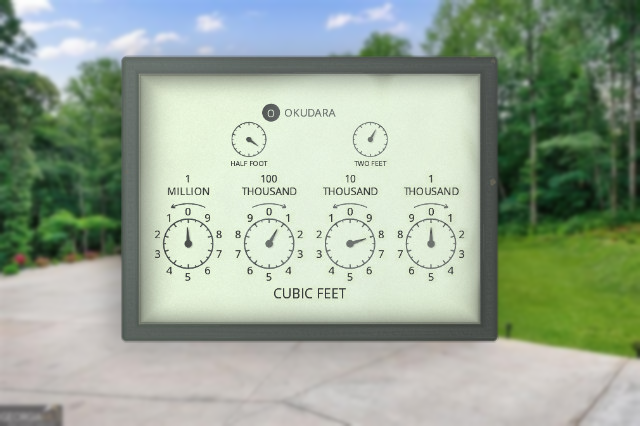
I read 8000ft³
